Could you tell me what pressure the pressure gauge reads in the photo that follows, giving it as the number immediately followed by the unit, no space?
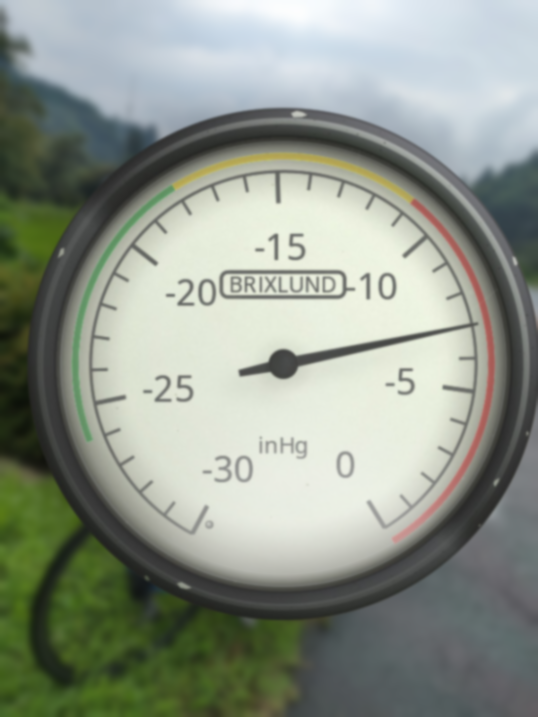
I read -7inHg
